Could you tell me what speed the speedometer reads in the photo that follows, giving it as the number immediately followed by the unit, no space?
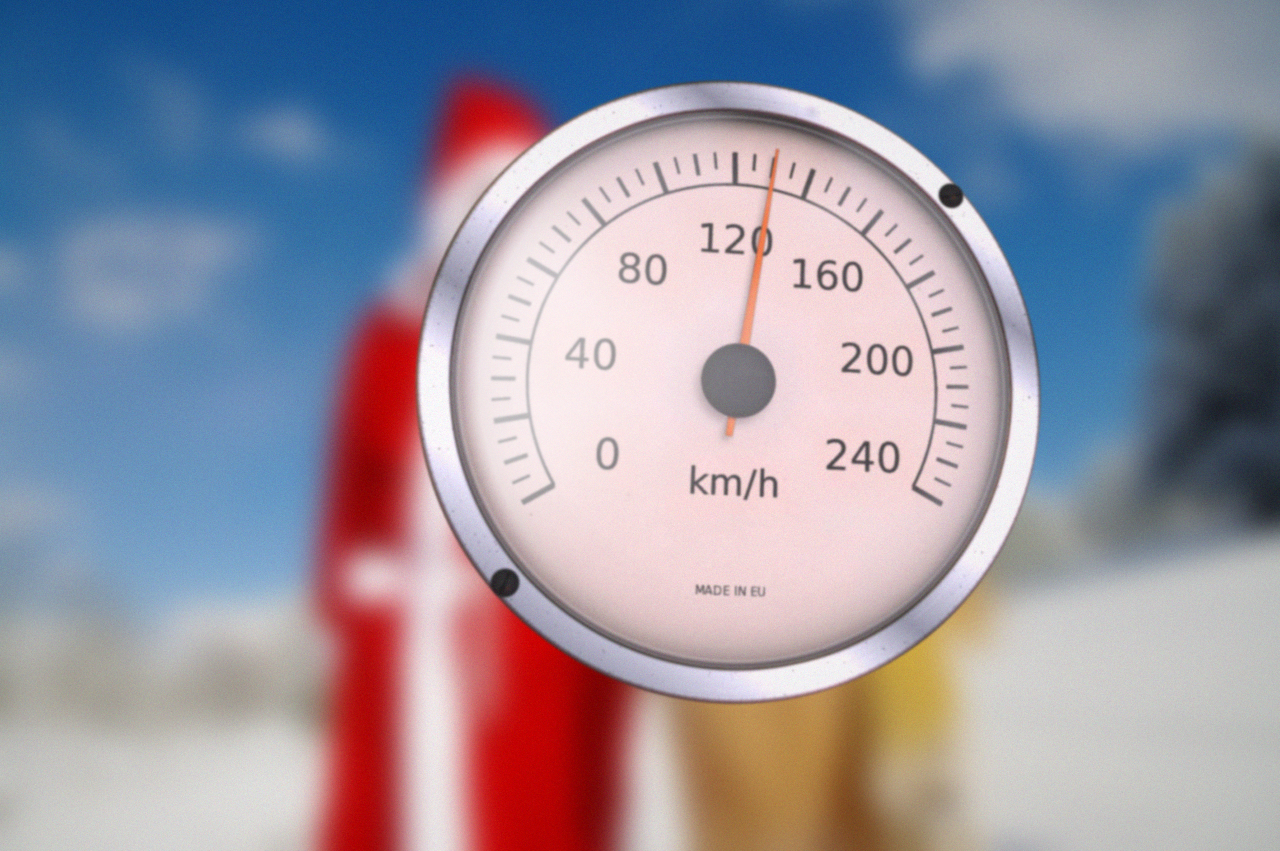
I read 130km/h
